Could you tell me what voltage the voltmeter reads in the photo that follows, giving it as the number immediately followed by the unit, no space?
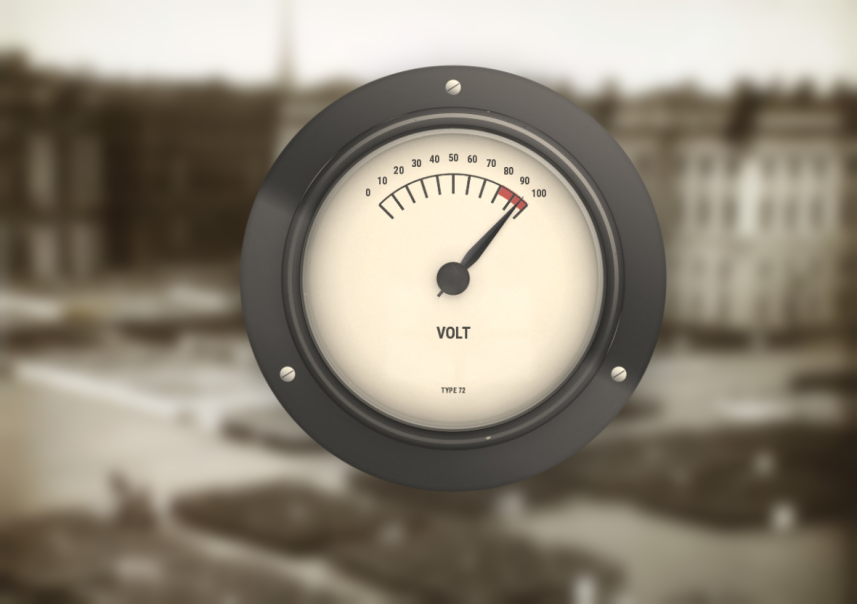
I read 95V
